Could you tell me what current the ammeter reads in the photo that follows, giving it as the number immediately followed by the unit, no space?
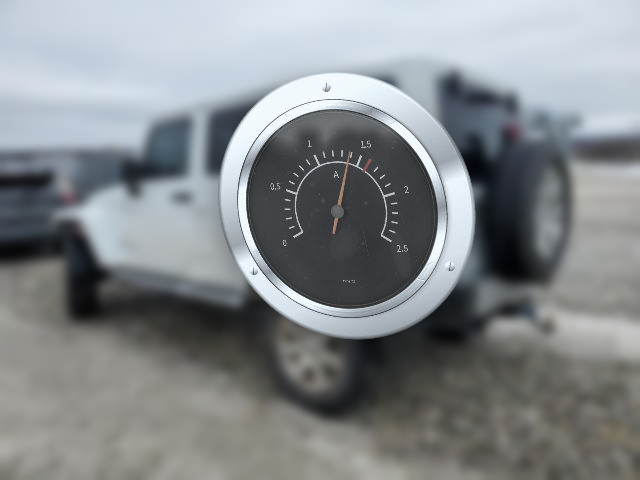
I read 1.4A
